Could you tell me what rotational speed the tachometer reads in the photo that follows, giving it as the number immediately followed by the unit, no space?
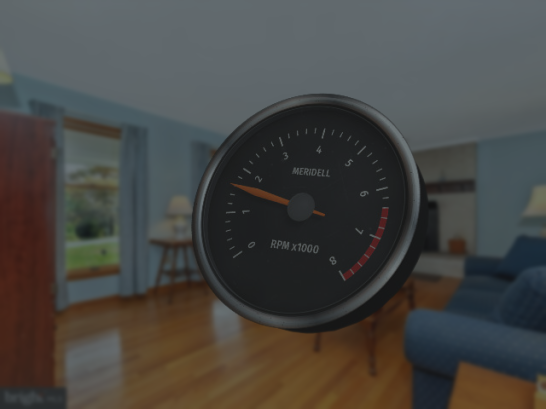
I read 1600rpm
